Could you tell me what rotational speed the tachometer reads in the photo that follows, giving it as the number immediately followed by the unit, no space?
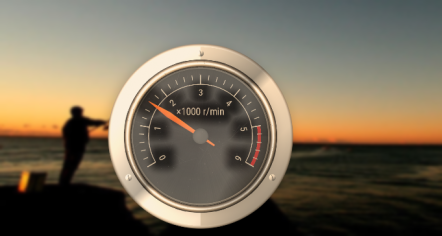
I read 1600rpm
